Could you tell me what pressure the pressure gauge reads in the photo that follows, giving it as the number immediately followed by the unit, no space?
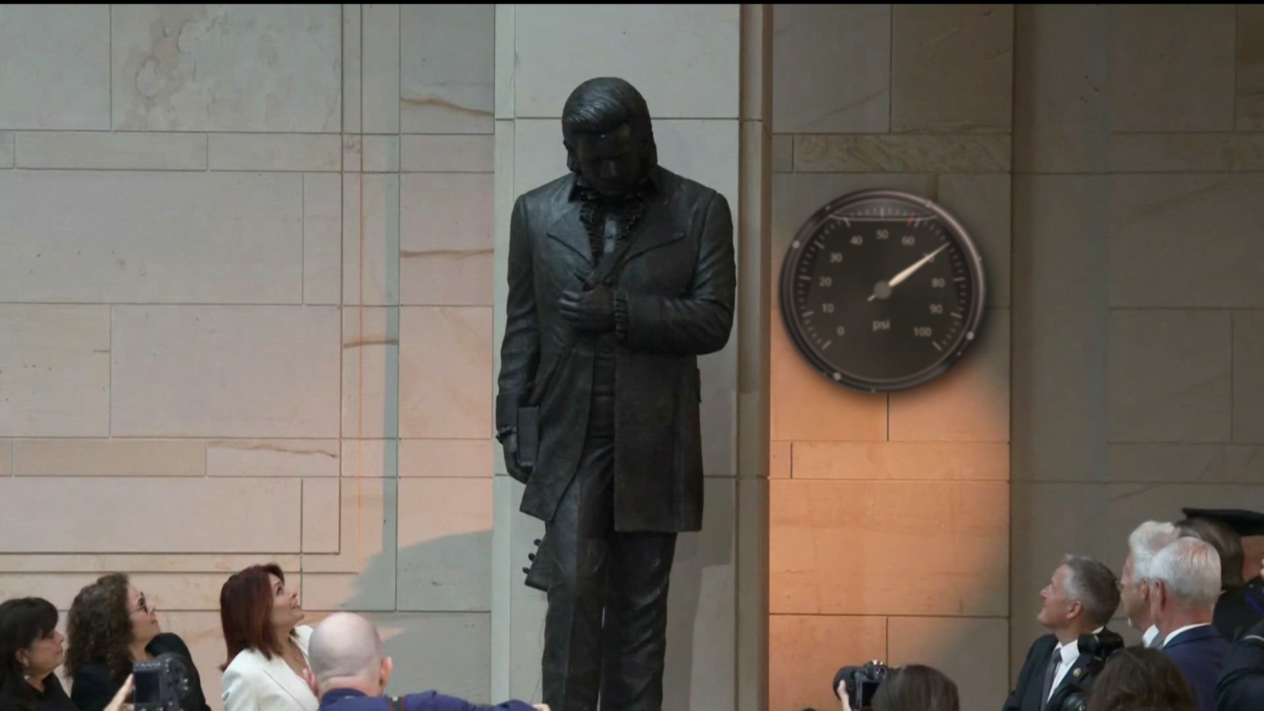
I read 70psi
